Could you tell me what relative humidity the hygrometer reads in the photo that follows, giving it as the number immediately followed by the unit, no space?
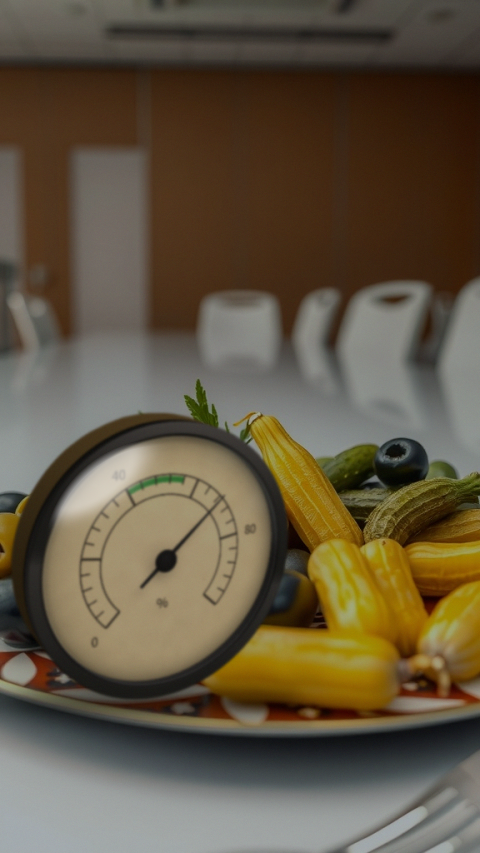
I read 68%
